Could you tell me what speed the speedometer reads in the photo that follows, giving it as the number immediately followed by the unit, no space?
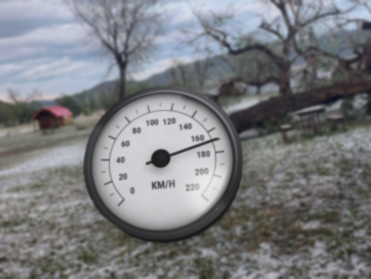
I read 170km/h
